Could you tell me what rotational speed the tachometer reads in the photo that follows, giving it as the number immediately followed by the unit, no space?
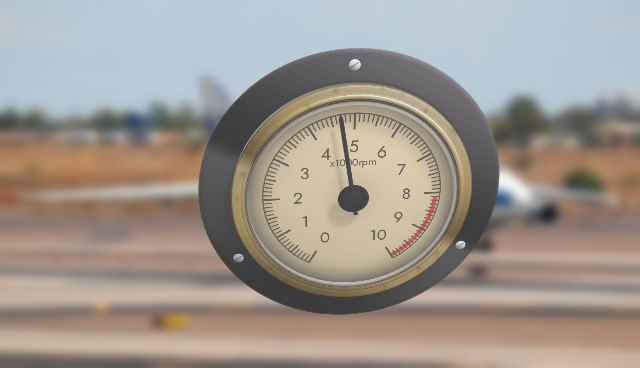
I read 4700rpm
